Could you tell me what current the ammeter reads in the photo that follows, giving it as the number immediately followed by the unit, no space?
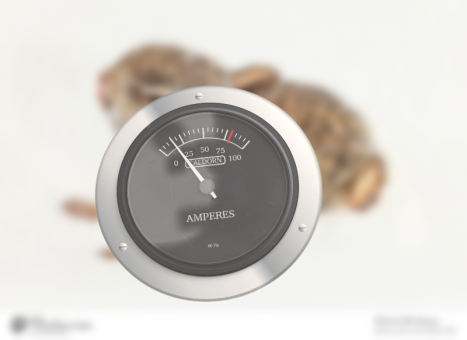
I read 15A
